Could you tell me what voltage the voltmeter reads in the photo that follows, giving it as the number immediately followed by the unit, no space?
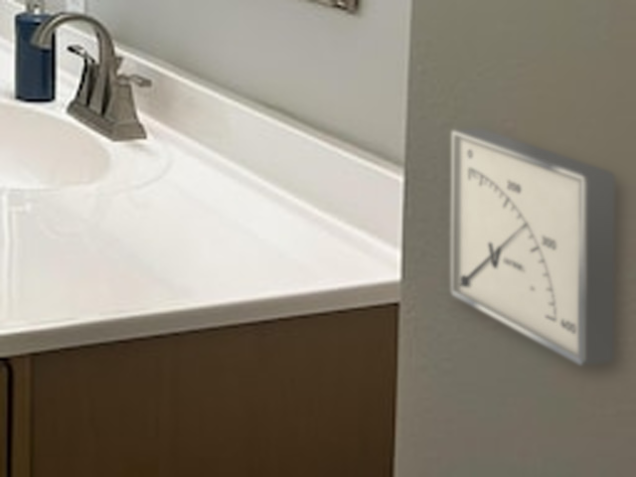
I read 260V
